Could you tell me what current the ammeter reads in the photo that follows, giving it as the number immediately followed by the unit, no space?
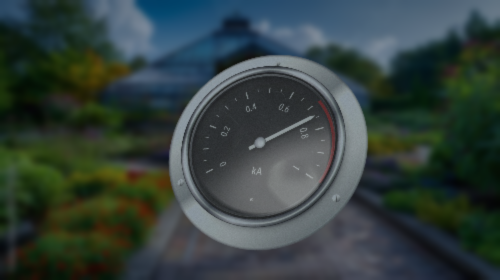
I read 0.75kA
